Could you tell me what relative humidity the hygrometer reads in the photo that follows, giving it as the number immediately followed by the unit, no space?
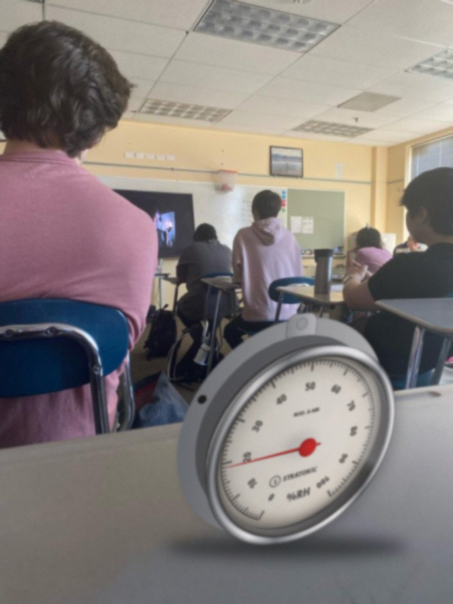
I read 20%
